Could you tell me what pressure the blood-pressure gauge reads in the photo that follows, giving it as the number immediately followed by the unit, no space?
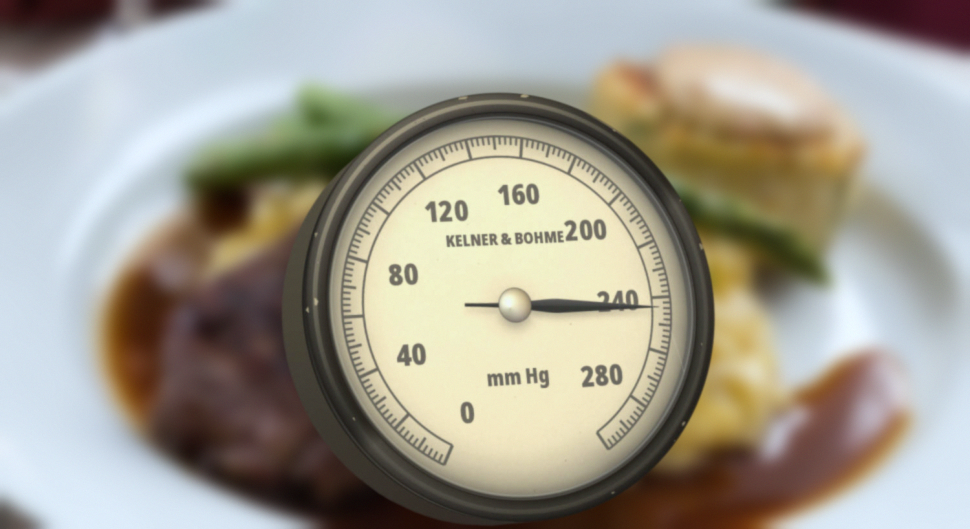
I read 244mmHg
